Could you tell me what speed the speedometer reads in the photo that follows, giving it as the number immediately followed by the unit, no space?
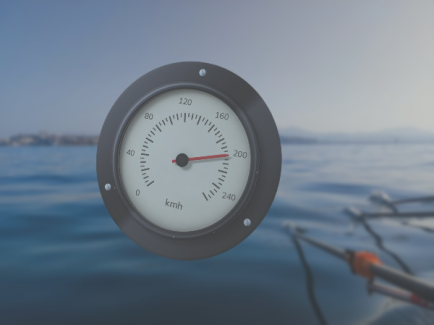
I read 200km/h
